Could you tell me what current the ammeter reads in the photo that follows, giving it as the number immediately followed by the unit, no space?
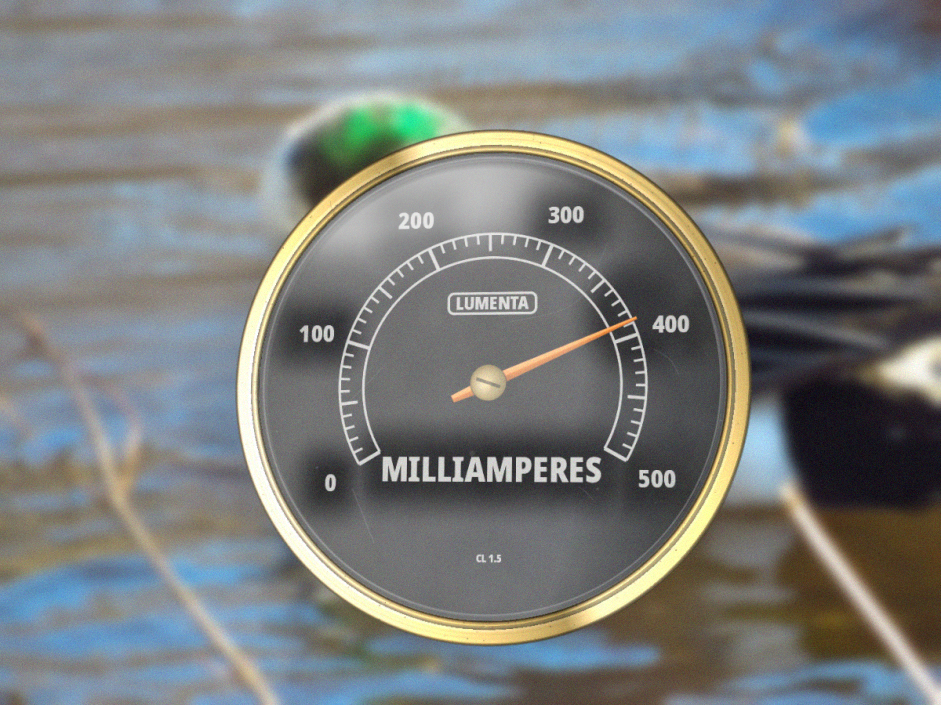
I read 390mA
